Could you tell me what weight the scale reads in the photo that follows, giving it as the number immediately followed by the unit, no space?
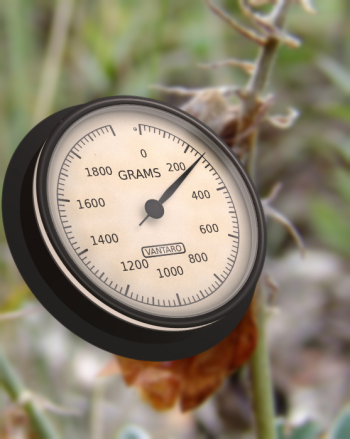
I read 260g
